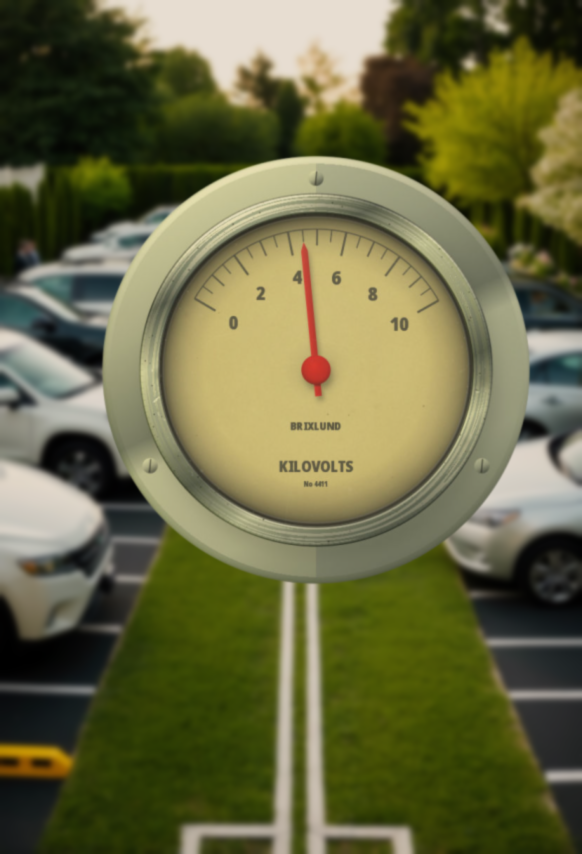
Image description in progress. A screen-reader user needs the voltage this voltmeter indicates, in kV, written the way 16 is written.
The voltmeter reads 4.5
